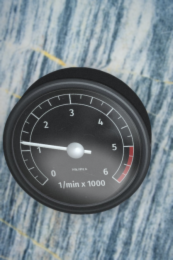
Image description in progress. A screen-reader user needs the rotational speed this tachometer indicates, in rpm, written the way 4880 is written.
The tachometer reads 1250
